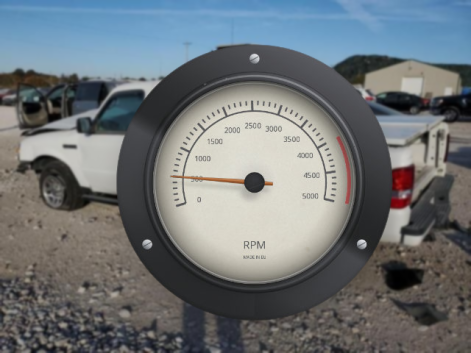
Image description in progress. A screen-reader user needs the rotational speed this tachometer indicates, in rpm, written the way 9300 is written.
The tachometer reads 500
